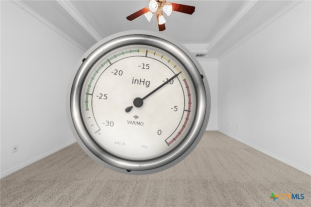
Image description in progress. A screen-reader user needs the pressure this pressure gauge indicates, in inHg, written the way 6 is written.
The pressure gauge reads -10
